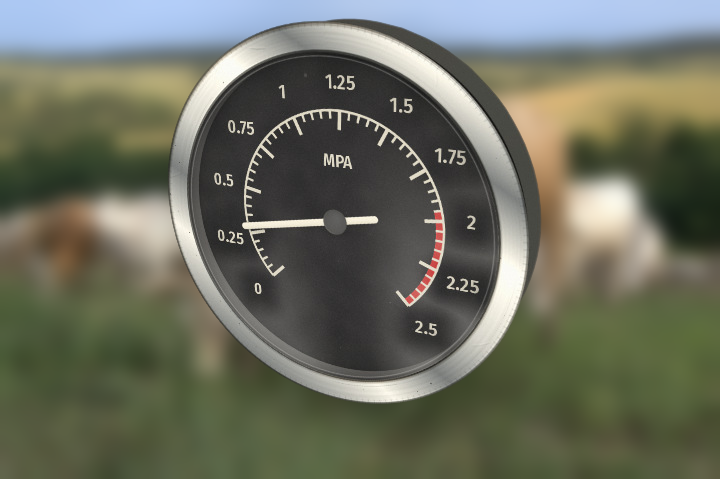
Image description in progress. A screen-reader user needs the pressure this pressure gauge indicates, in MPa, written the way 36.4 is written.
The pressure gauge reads 0.3
